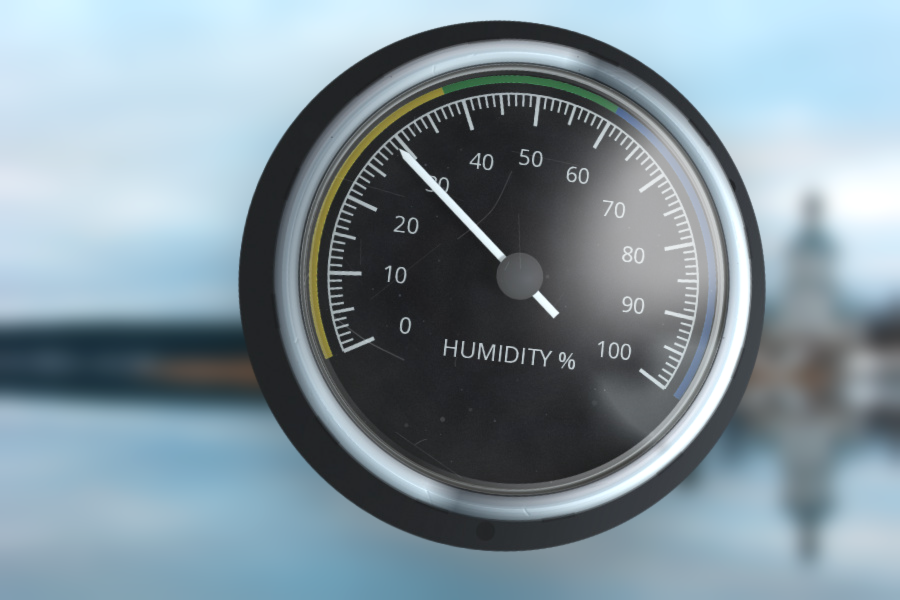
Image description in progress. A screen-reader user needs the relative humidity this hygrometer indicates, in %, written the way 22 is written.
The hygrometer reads 29
